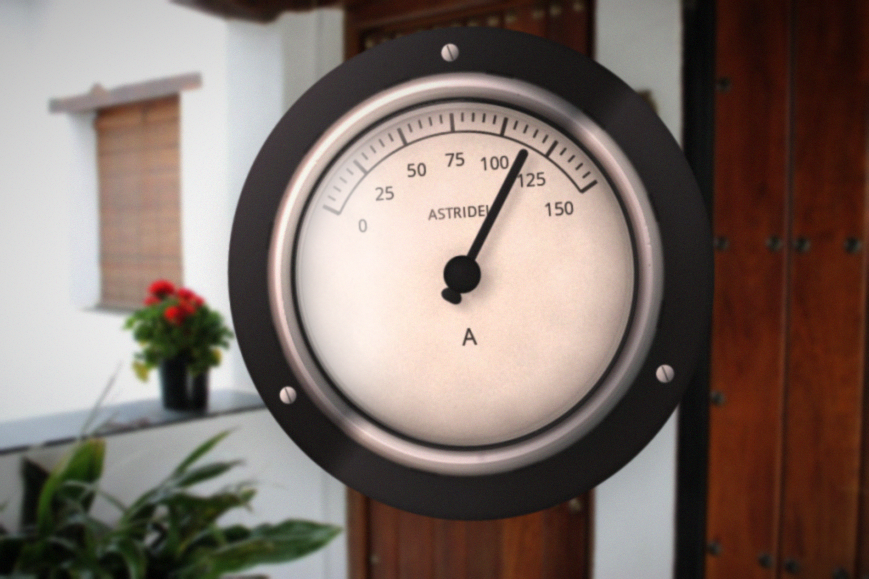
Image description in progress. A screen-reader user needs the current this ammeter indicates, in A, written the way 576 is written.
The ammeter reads 115
